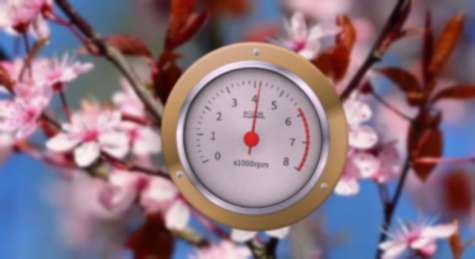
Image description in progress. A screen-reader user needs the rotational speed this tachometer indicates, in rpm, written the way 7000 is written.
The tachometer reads 4200
